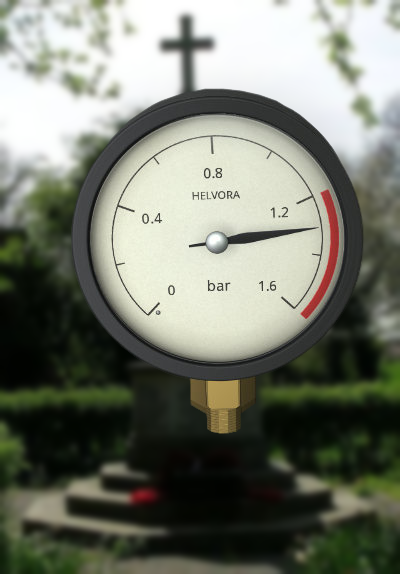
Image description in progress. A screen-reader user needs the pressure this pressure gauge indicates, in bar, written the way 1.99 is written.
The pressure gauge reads 1.3
